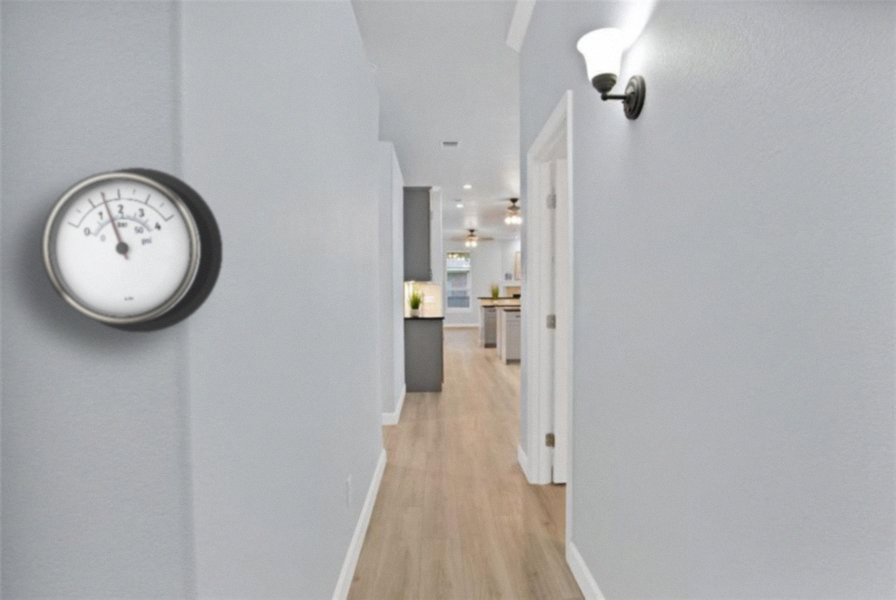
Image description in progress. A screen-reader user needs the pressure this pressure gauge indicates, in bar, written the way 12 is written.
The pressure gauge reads 1.5
